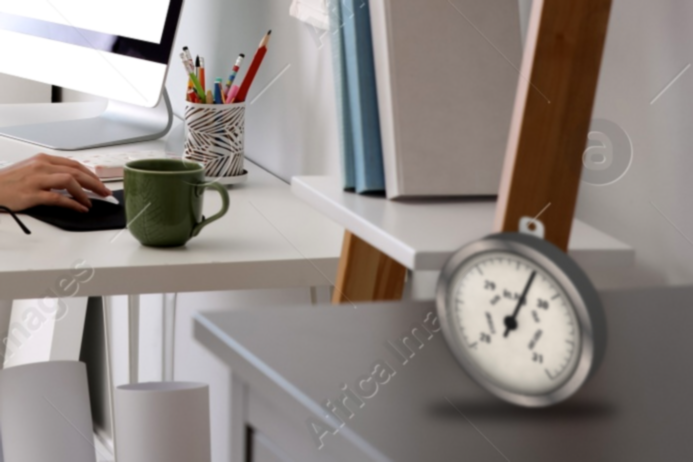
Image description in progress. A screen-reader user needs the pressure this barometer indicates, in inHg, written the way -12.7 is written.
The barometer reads 29.7
